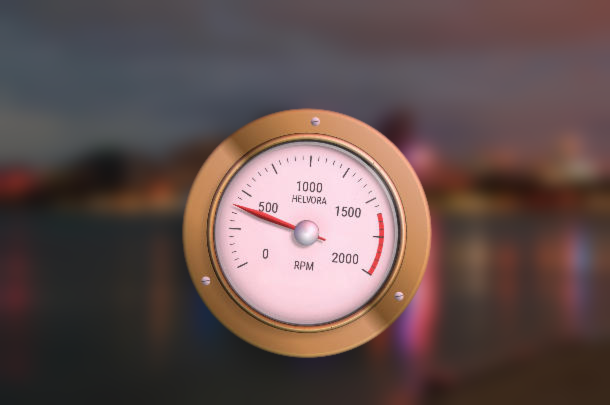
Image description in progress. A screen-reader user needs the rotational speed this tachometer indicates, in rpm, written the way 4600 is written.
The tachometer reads 400
